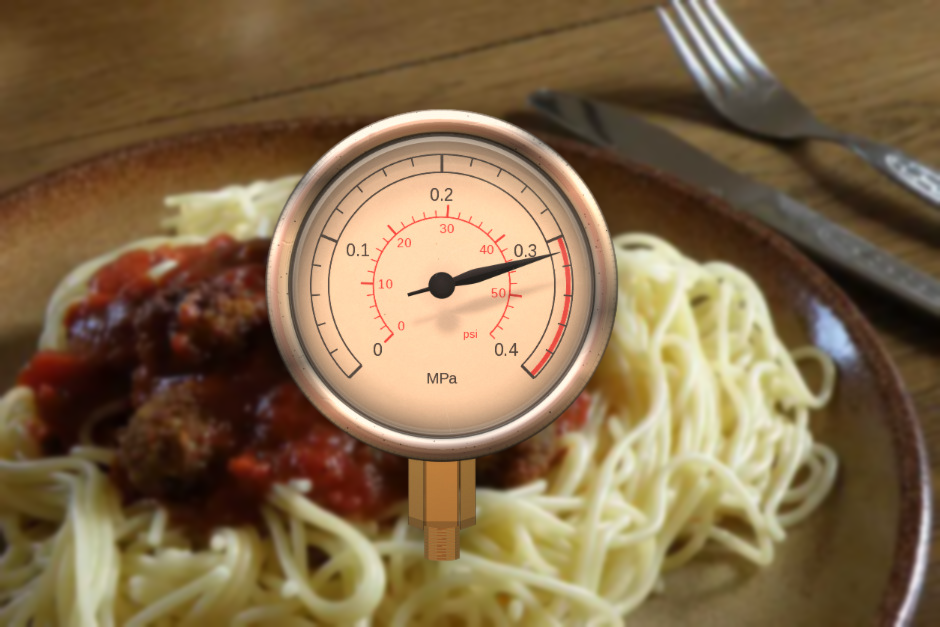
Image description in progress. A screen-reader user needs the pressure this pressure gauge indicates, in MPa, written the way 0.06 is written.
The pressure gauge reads 0.31
